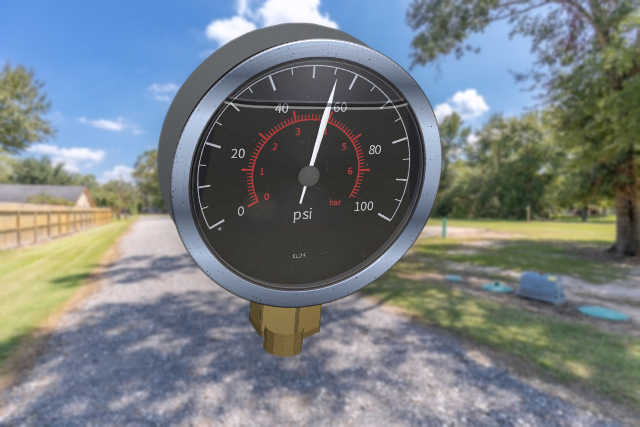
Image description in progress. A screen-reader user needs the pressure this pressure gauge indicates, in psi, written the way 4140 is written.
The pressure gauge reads 55
